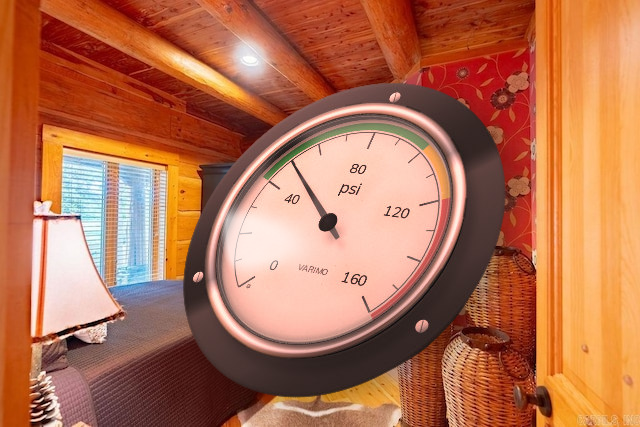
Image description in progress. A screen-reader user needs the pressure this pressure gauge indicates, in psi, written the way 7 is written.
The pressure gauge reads 50
